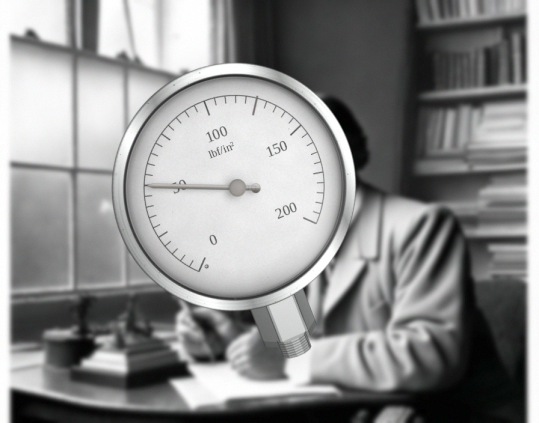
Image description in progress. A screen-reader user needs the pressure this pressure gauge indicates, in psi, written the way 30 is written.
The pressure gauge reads 50
